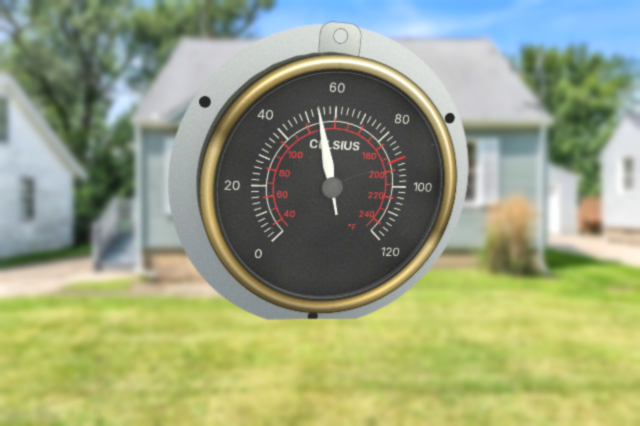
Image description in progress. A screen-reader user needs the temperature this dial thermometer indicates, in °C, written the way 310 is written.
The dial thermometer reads 54
